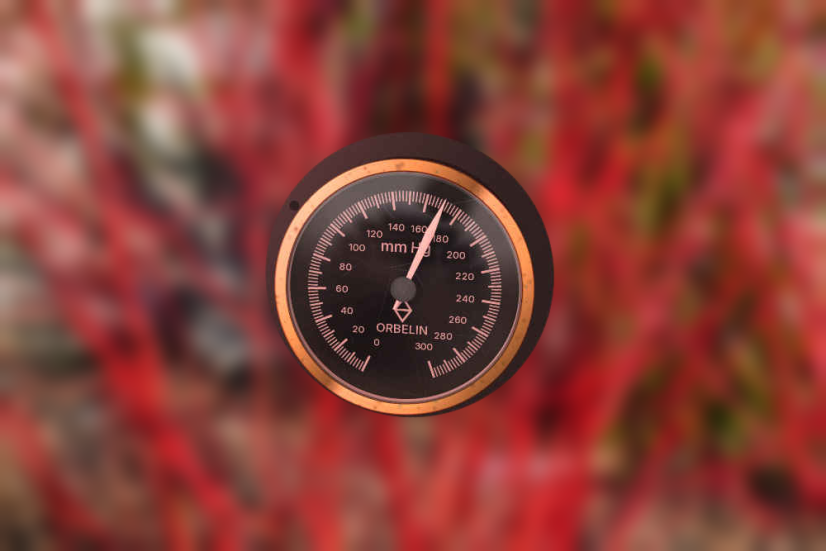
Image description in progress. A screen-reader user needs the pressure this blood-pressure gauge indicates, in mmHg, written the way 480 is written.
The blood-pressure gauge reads 170
